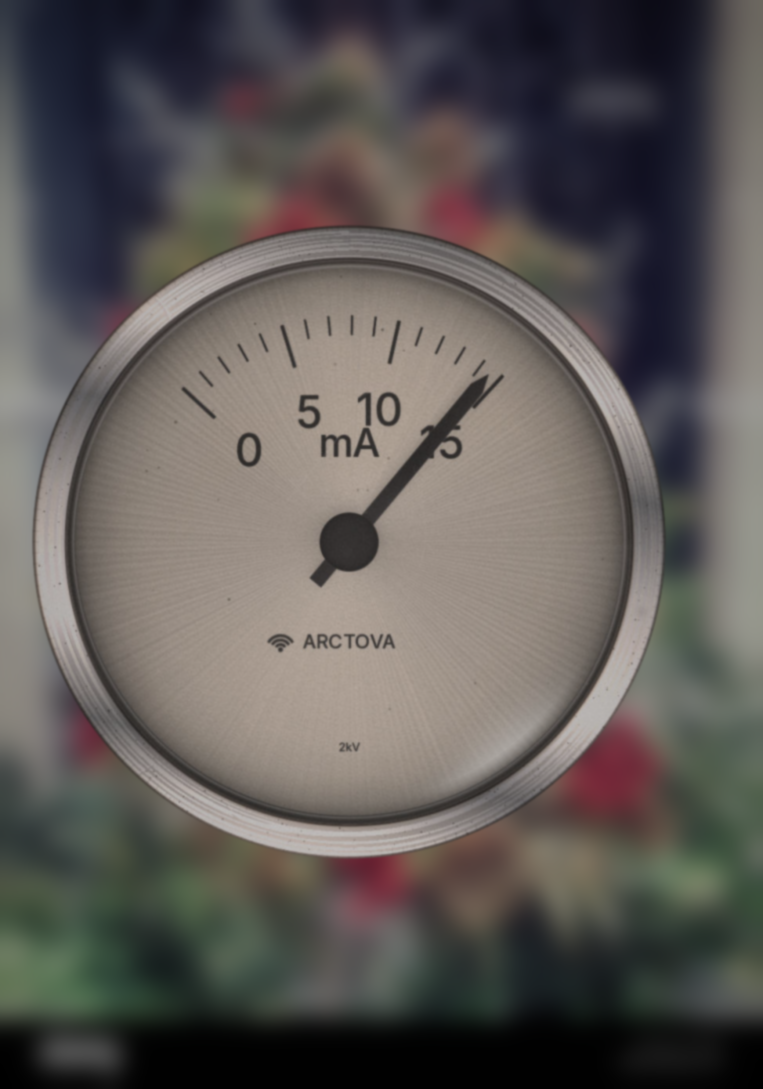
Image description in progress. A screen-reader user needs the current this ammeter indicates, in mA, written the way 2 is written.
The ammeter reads 14.5
